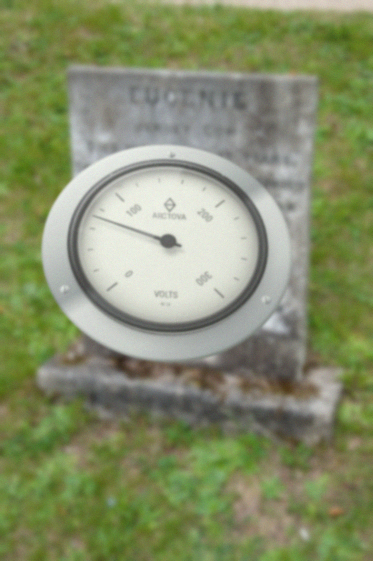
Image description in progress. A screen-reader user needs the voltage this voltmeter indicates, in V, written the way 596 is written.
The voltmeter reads 70
